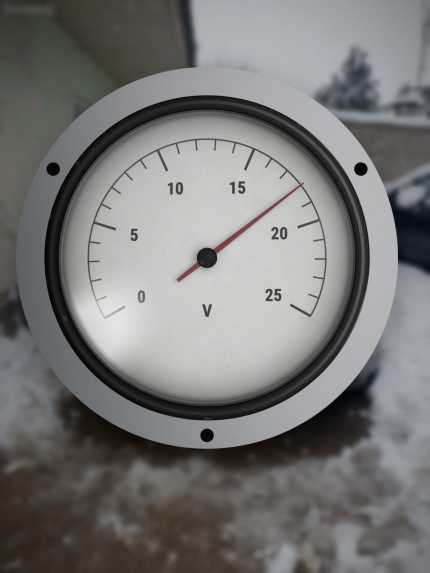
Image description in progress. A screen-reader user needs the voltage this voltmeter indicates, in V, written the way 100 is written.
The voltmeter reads 18
